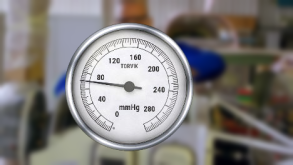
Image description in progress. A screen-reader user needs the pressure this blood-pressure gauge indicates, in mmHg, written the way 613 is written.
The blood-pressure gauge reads 70
